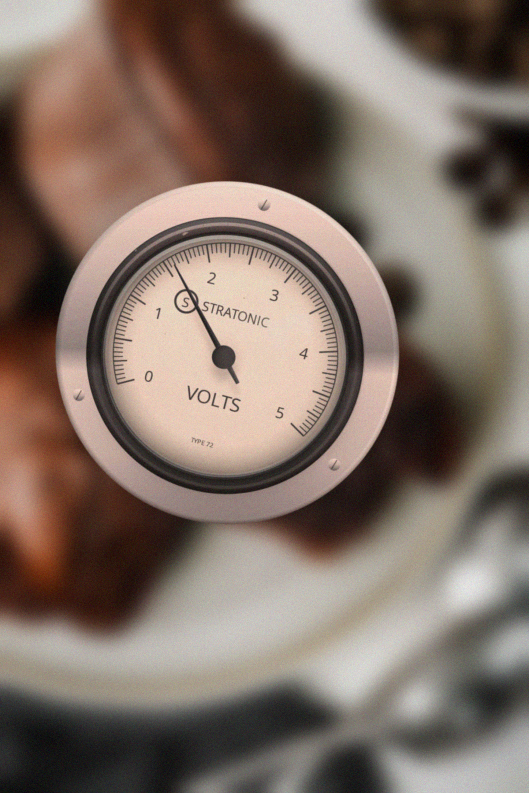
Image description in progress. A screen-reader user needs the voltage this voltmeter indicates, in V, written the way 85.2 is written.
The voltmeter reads 1.6
